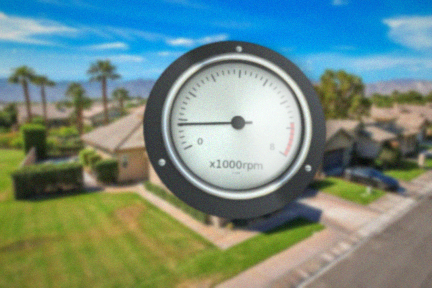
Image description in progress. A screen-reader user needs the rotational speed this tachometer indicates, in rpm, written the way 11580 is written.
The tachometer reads 800
